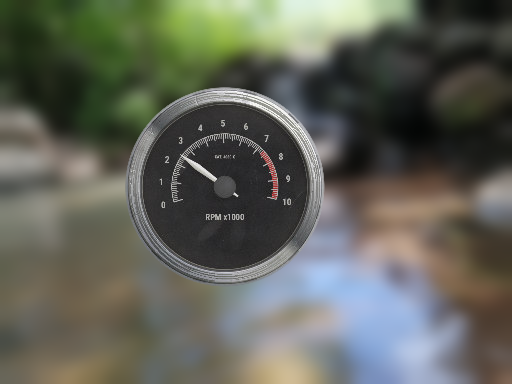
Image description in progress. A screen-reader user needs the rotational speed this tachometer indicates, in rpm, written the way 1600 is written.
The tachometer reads 2500
